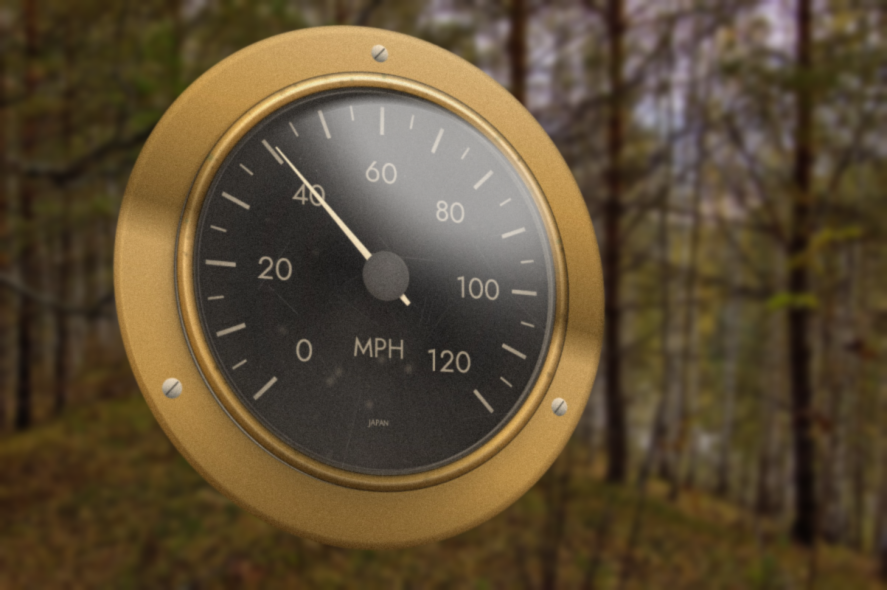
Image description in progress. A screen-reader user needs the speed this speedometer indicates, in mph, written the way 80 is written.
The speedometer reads 40
